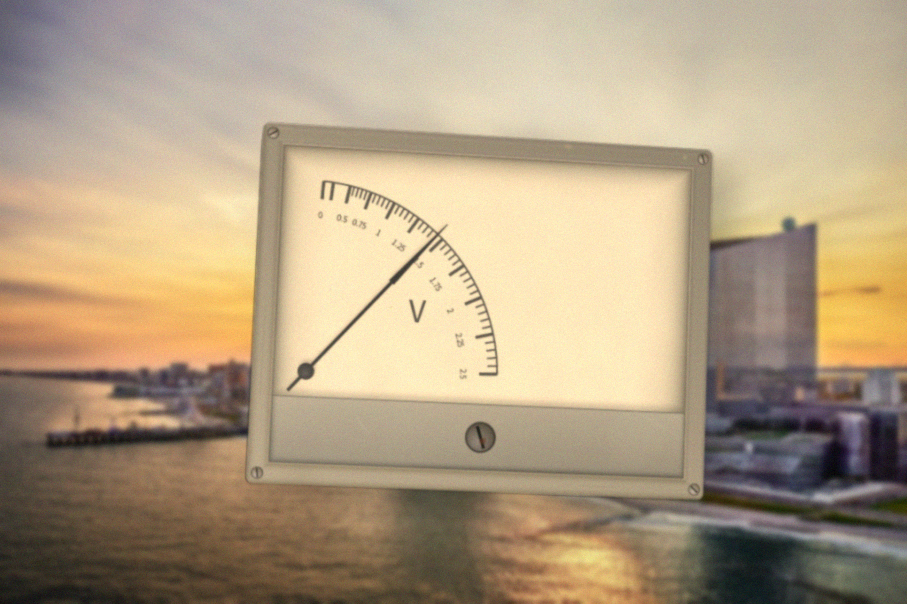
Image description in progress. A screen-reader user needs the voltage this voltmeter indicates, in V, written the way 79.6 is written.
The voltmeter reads 1.45
